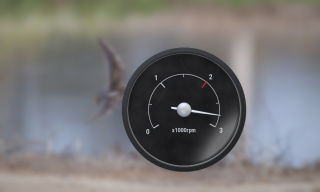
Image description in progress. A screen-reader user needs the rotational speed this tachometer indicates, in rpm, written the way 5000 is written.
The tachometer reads 2750
